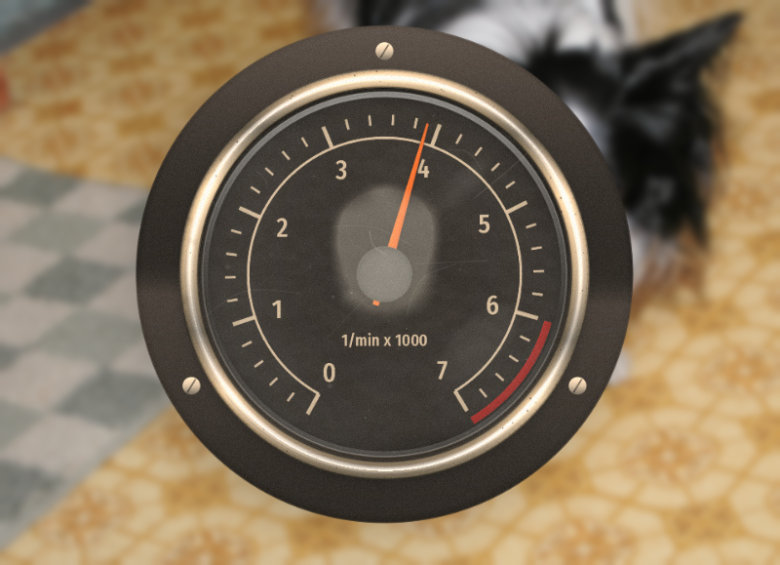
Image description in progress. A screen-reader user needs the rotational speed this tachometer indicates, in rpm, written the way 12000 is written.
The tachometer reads 3900
